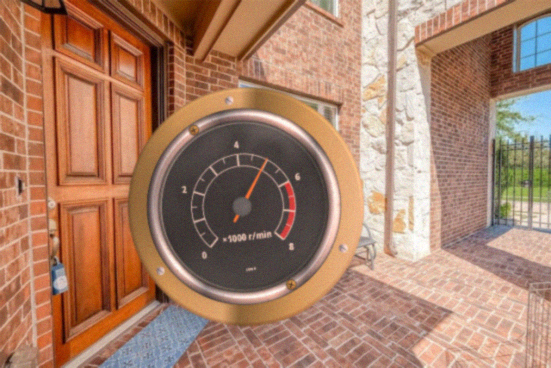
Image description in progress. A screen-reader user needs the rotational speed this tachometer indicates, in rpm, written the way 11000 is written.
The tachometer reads 5000
